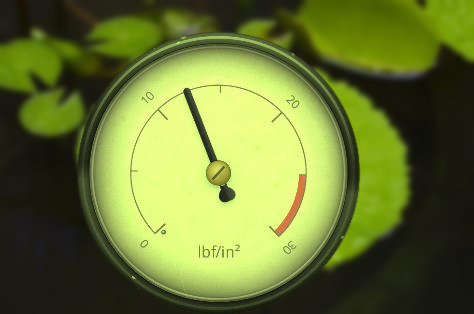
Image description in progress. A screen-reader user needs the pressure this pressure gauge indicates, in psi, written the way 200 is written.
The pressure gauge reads 12.5
